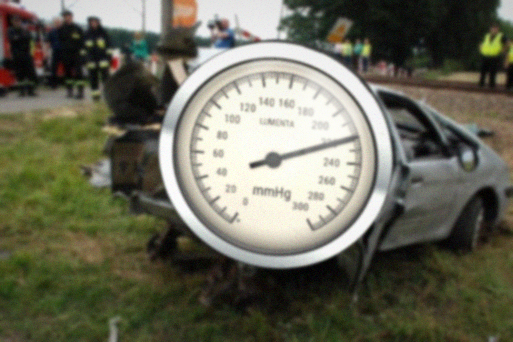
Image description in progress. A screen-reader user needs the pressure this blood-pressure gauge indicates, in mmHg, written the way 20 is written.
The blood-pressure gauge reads 220
